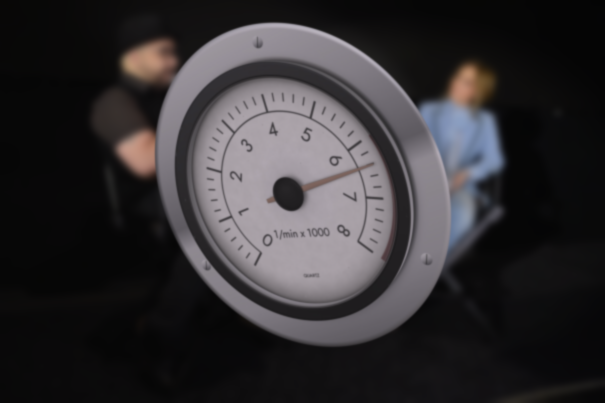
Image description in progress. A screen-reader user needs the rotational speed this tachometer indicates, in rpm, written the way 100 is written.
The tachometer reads 6400
